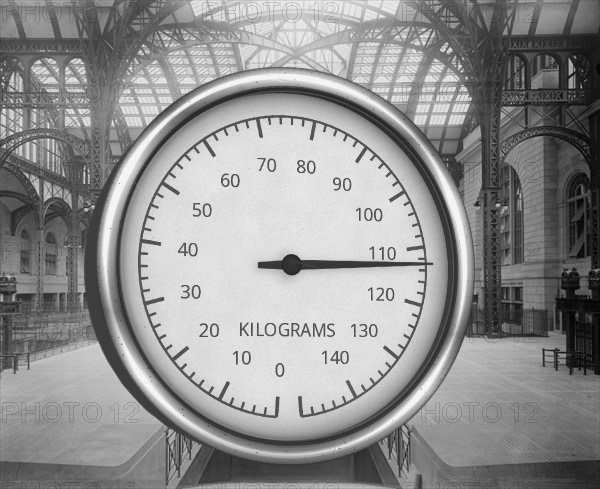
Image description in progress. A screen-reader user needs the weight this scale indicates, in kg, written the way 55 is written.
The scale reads 113
